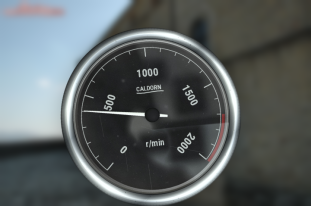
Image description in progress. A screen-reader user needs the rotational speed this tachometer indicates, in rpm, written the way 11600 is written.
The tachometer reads 400
